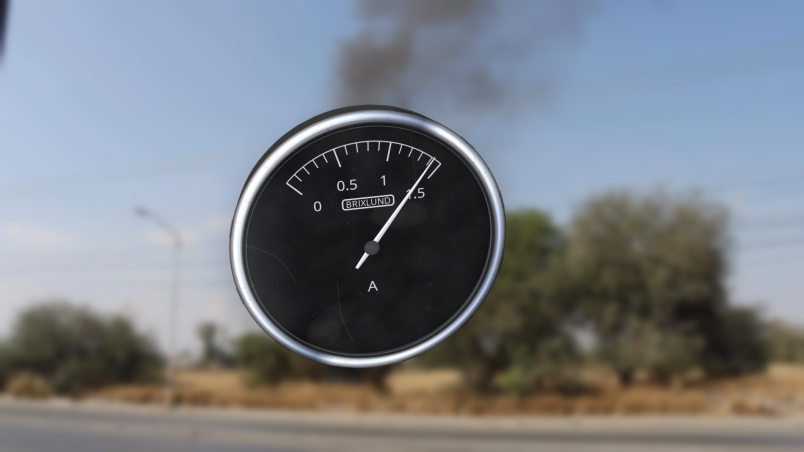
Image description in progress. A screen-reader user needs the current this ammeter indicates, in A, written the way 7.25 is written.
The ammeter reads 1.4
